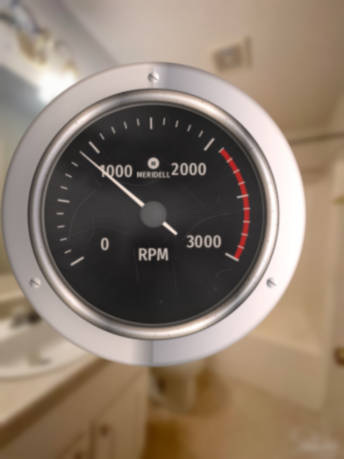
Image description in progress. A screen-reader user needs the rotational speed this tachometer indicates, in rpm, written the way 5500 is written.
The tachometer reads 900
